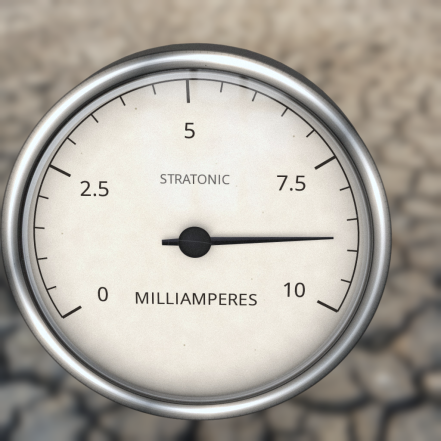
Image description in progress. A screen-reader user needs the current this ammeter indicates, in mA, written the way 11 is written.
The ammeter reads 8.75
